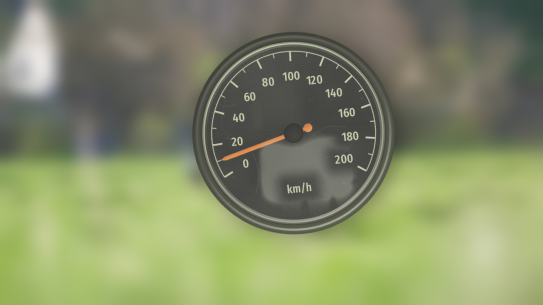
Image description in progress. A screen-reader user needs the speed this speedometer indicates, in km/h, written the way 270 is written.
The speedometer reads 10
